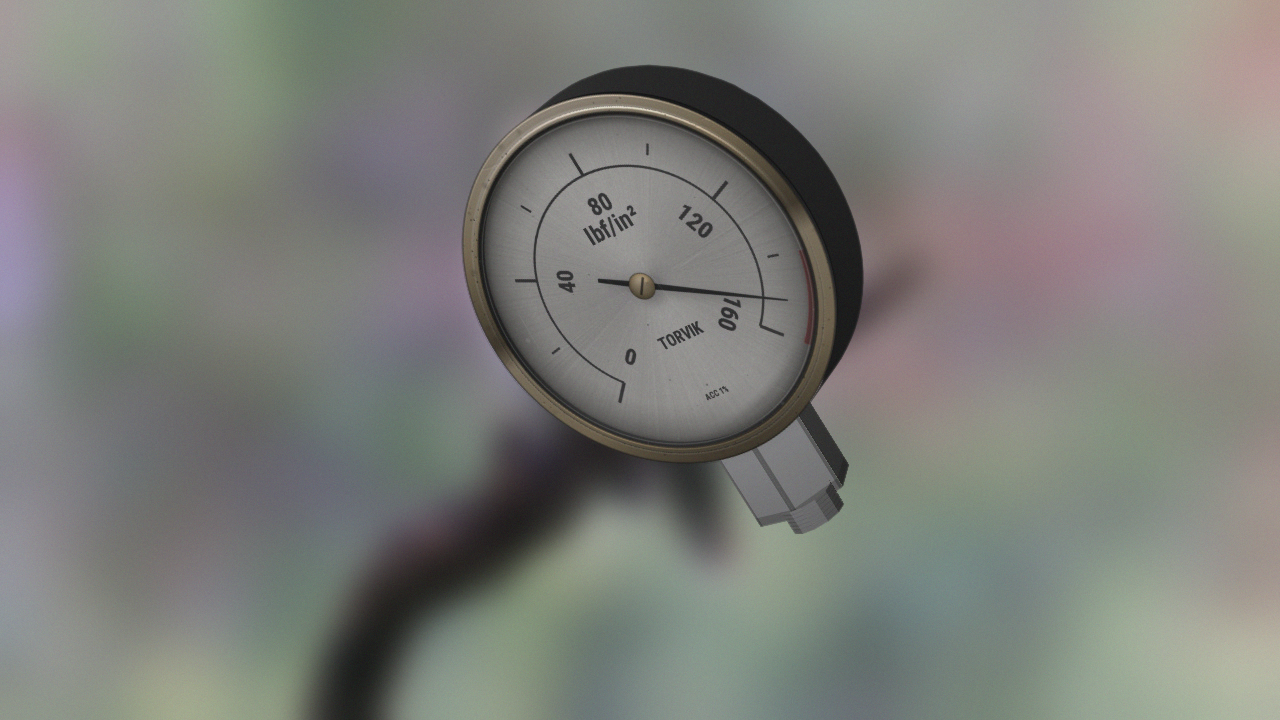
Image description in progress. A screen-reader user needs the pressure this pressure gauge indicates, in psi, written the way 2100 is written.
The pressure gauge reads 150
